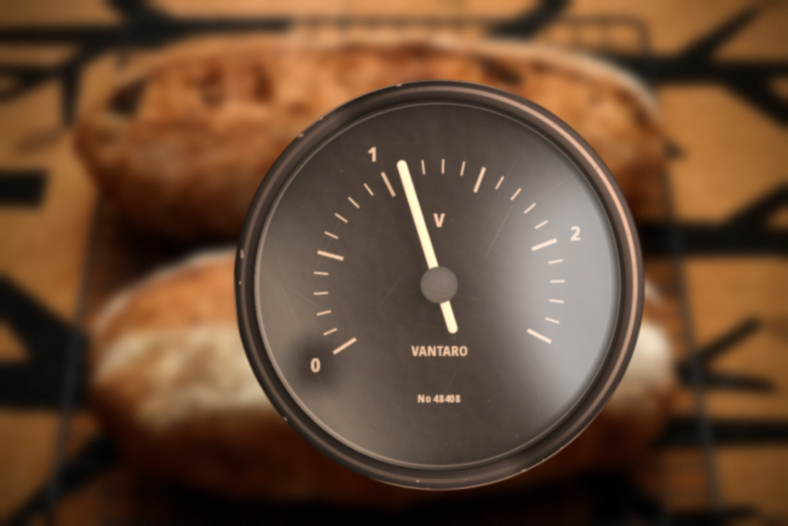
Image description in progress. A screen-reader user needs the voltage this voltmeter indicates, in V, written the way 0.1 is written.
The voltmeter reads 1.1
